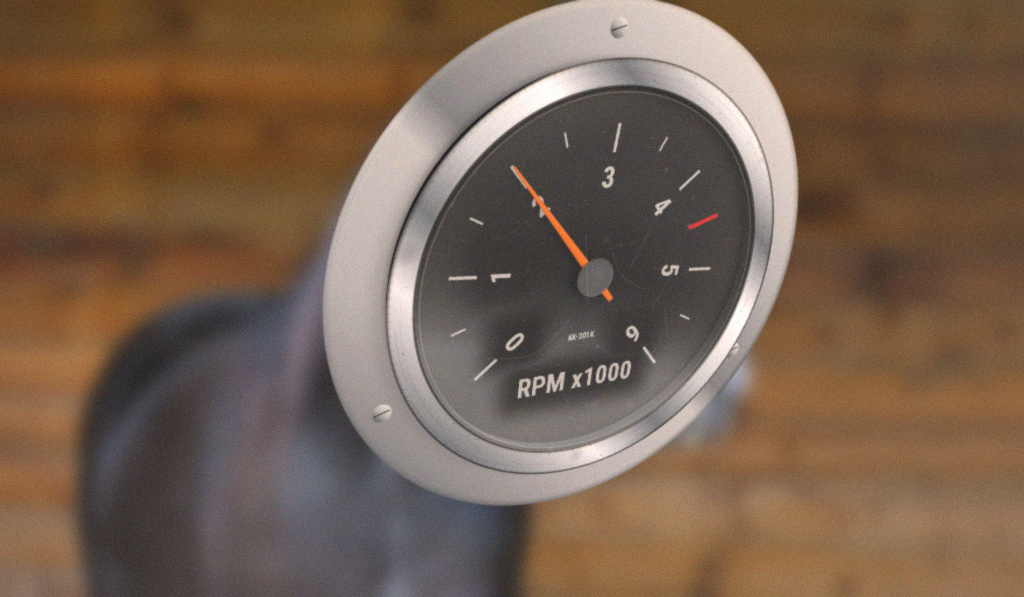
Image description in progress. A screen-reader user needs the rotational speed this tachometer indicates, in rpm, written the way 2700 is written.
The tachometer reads 2000
